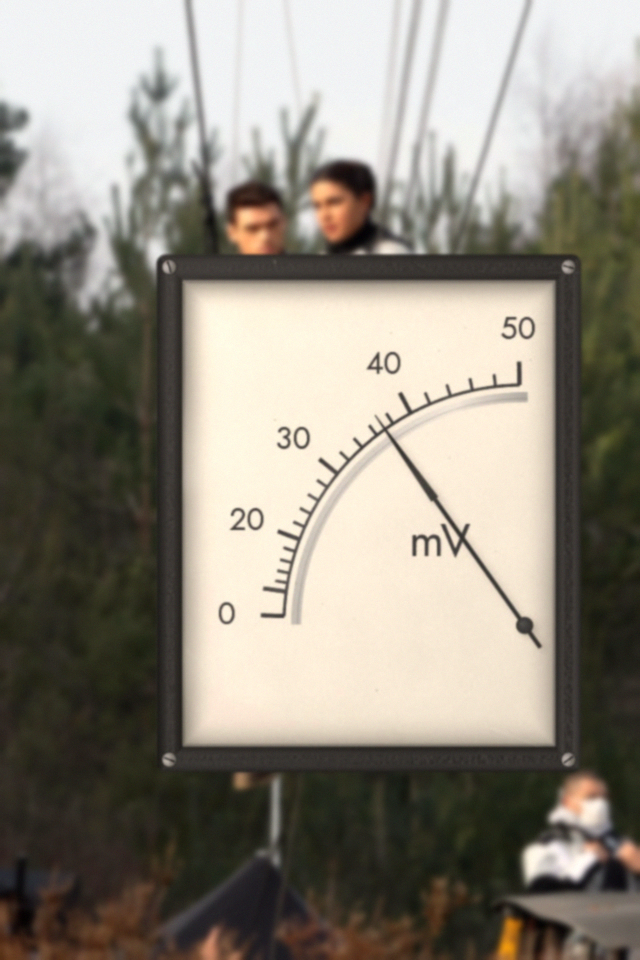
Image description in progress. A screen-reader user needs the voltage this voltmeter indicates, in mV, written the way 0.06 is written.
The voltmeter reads 37
